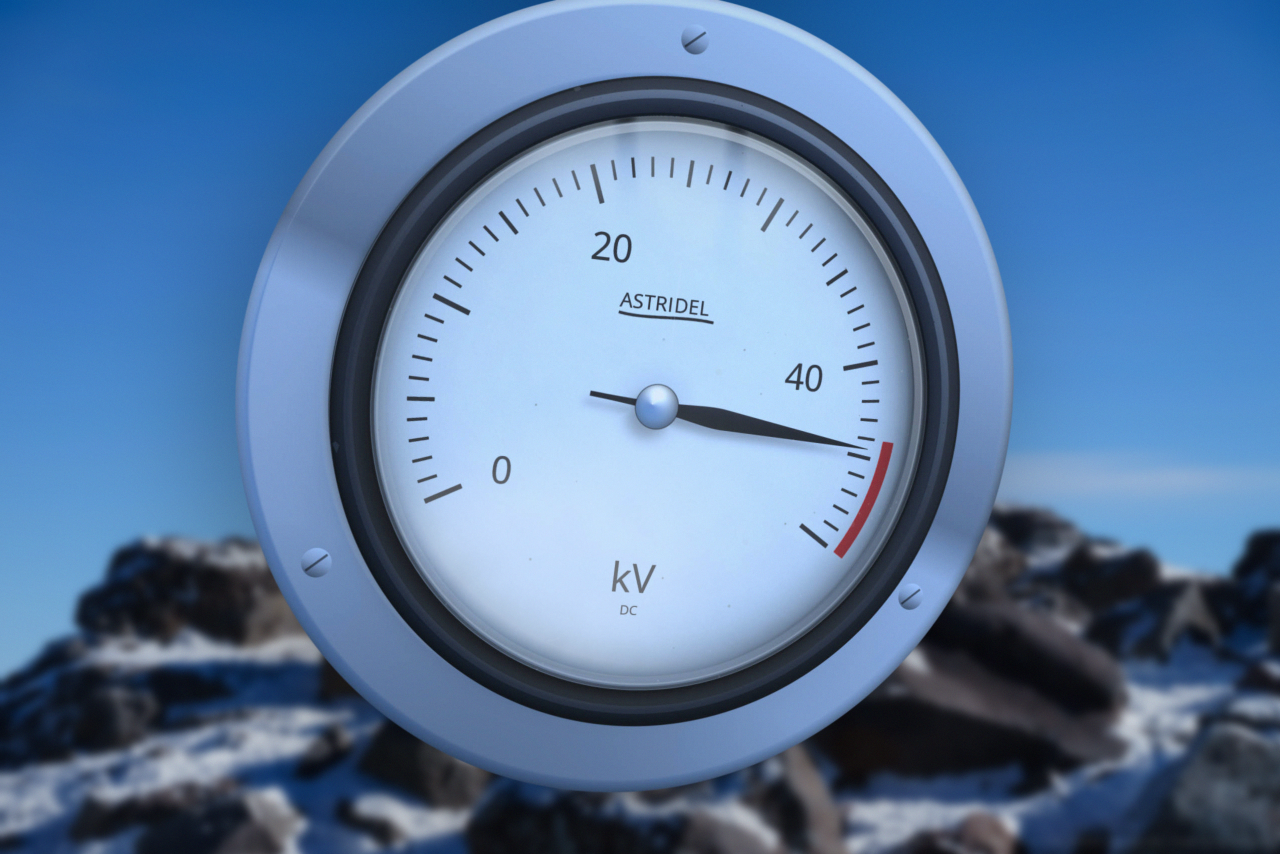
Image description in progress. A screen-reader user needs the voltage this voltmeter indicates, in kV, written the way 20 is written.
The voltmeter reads 44.5
